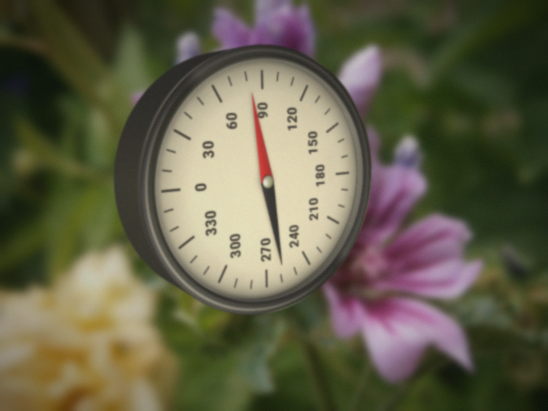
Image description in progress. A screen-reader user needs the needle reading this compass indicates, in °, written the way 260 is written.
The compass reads 80
